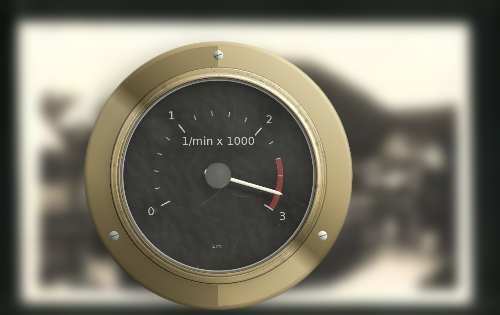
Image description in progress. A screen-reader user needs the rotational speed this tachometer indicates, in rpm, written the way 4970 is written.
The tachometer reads 2800
